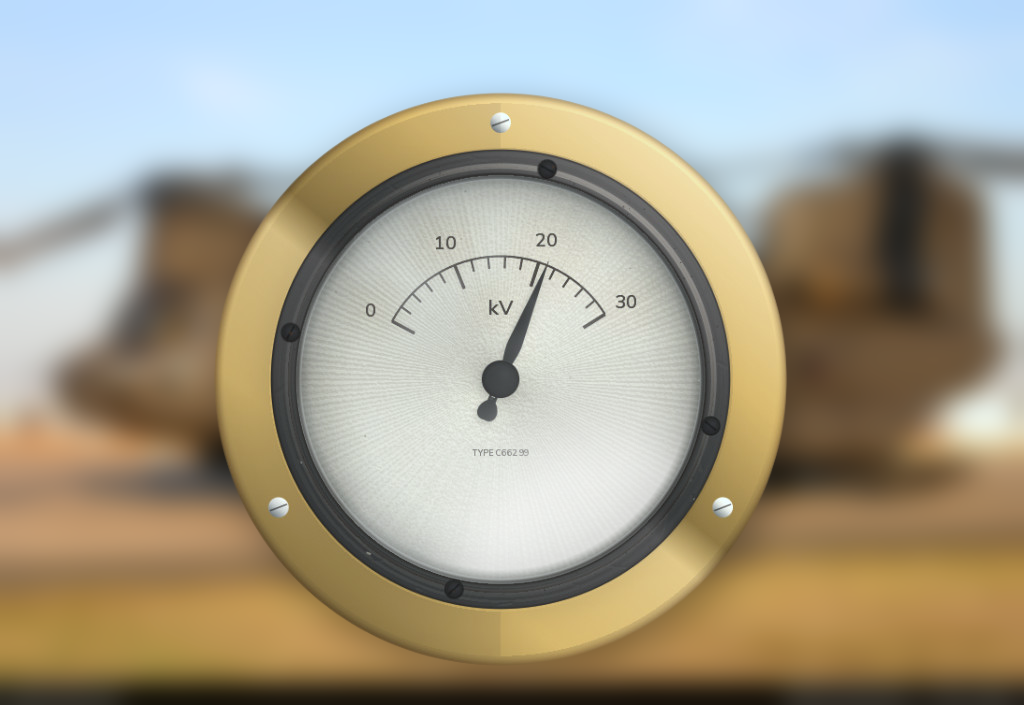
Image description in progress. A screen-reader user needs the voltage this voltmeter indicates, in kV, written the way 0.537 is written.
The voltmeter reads 21
